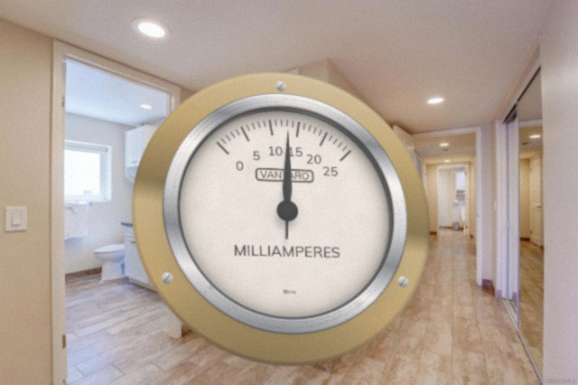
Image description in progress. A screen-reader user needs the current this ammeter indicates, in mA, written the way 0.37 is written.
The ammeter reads 13
